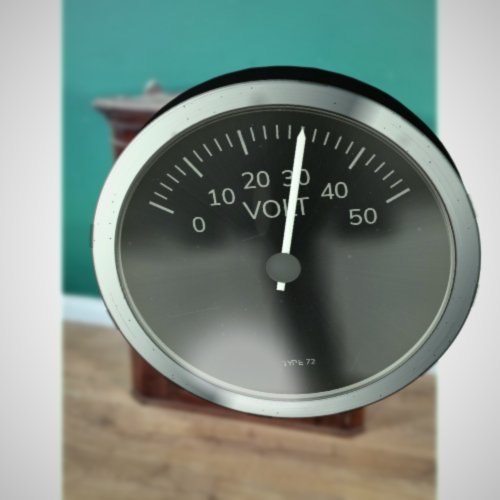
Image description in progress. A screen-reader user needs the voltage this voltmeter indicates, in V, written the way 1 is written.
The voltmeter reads 30
